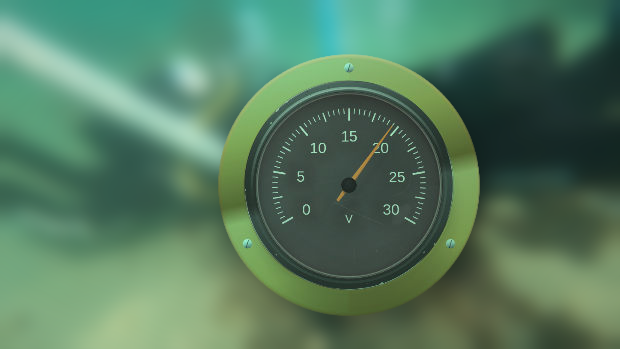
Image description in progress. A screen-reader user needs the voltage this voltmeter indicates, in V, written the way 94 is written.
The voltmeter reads 19.5
